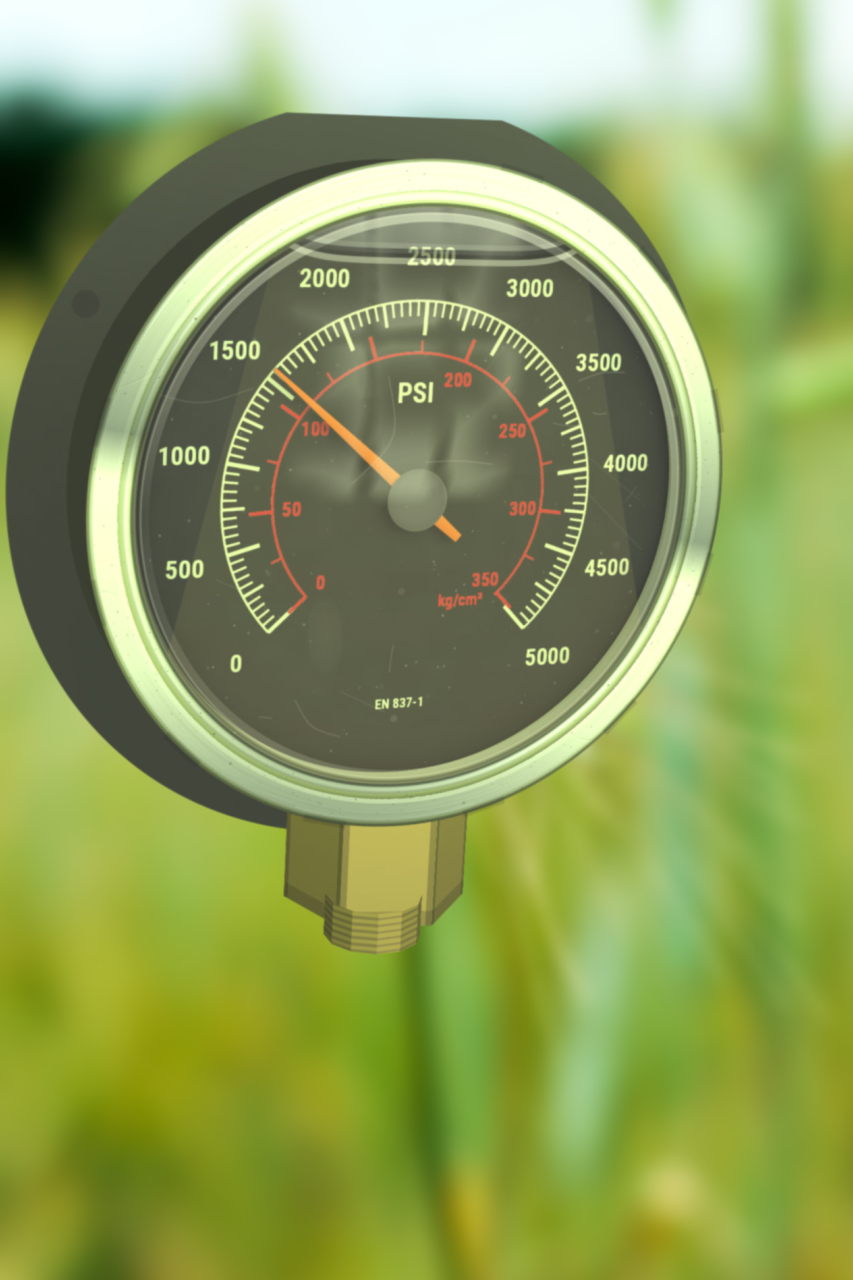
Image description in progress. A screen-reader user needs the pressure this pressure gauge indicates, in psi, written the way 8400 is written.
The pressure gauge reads 1550
